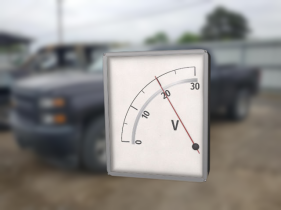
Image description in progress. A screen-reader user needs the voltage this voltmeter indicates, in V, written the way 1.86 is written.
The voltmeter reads 20
